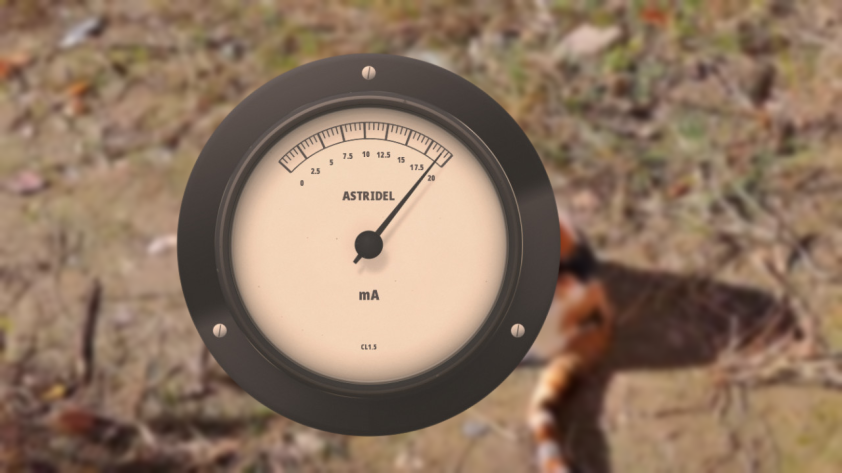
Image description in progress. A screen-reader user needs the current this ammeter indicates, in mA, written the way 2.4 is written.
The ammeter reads 19
